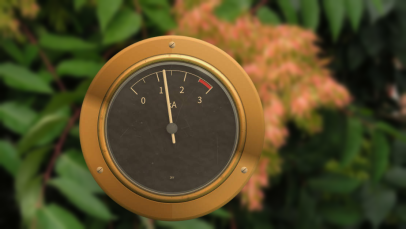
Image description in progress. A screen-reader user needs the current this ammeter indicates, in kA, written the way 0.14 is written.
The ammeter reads 1.25
